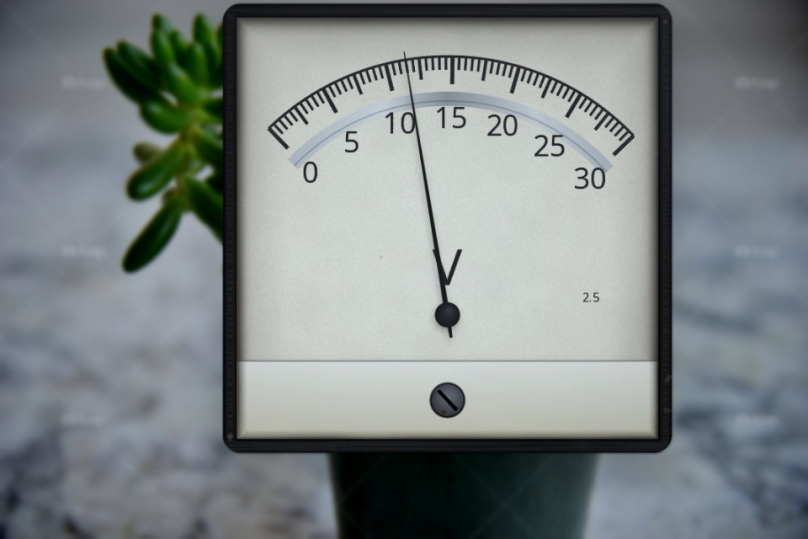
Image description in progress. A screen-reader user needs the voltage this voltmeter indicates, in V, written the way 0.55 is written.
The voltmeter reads 11.5
